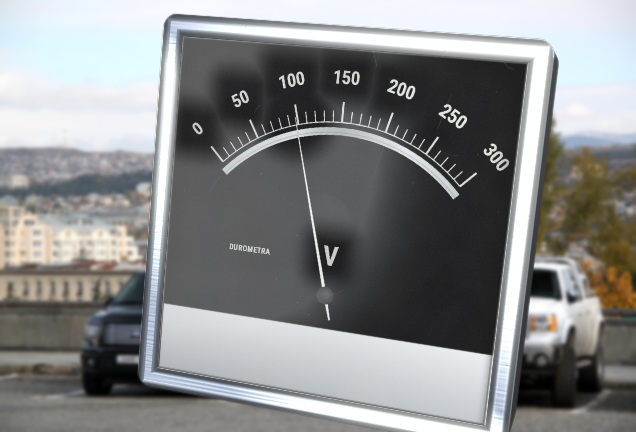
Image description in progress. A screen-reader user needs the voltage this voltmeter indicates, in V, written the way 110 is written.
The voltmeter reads 100
